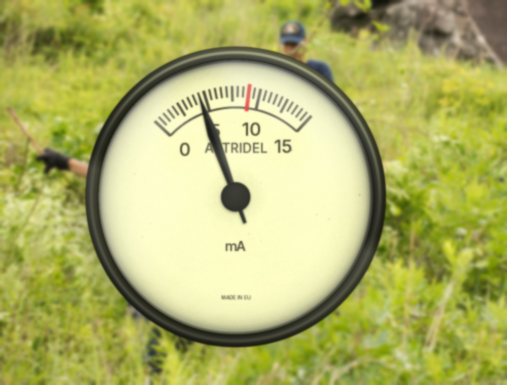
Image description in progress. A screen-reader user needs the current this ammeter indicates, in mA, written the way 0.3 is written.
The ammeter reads 4.5
